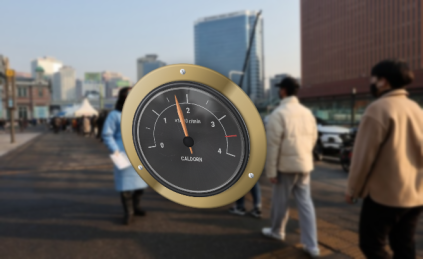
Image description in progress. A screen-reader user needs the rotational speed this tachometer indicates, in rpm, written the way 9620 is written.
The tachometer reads 1750
